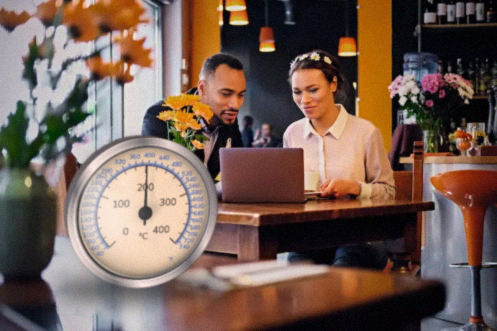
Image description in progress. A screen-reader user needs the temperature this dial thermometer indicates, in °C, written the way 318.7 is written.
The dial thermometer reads 200
